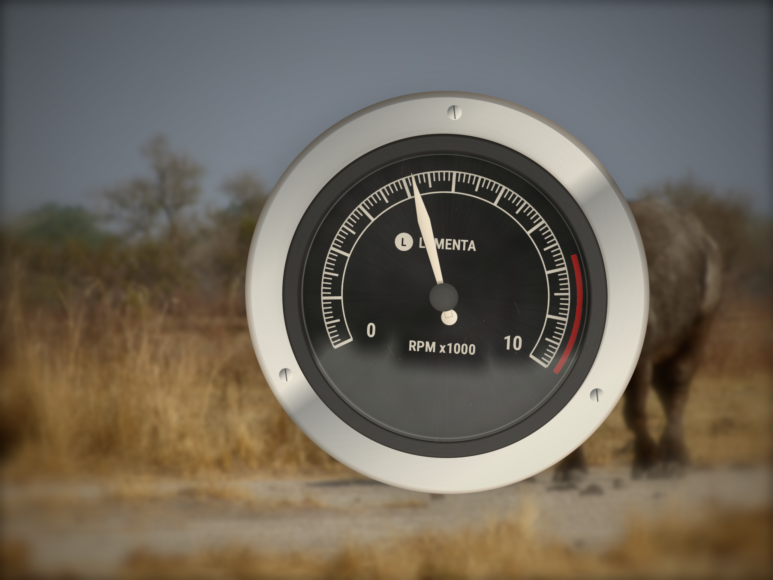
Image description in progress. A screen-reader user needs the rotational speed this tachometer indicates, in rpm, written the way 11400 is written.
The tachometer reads 4200
